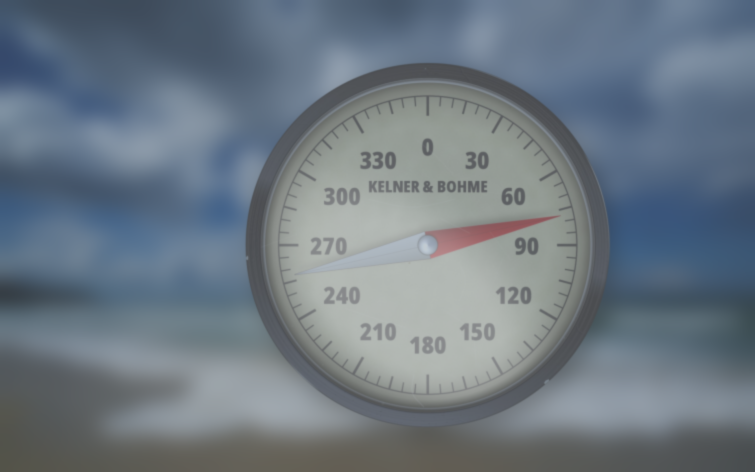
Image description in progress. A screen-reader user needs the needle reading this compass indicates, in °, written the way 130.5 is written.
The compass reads 77.5
